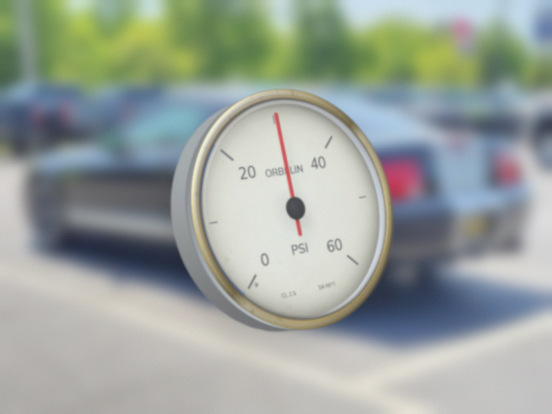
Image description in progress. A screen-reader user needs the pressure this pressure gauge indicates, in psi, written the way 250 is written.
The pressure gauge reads 30
